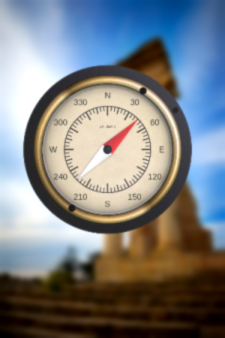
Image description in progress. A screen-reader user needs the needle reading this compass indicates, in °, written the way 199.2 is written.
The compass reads 45
